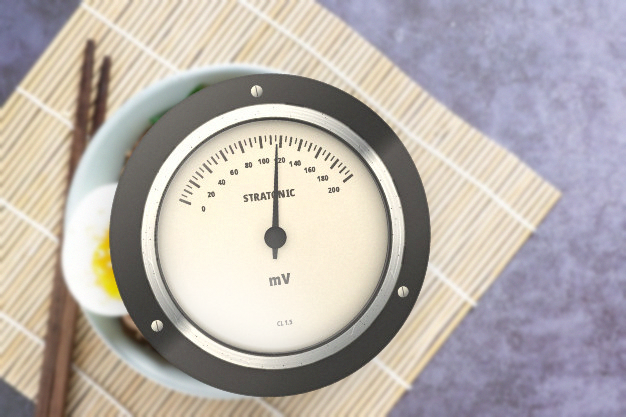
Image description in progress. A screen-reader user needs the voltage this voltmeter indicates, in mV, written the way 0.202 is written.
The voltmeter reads 115
